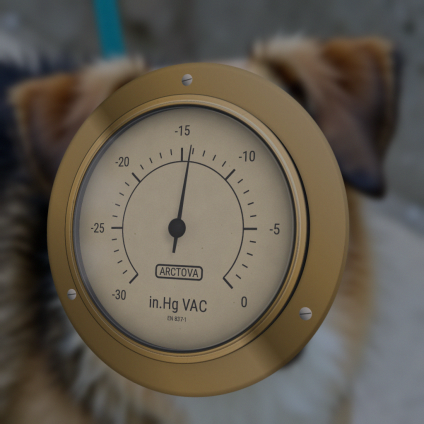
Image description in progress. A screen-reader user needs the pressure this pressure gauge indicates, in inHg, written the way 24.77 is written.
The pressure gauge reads -14
